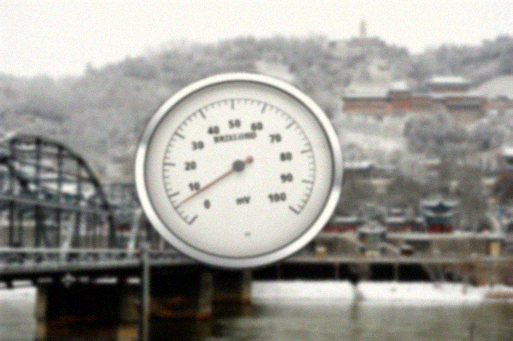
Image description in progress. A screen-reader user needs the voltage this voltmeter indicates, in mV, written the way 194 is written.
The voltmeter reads 6
